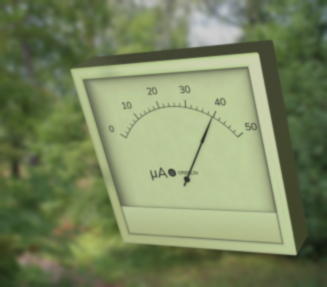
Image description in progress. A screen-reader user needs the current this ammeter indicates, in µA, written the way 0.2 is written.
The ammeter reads 40
